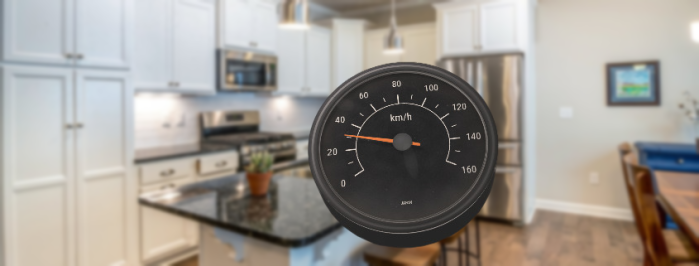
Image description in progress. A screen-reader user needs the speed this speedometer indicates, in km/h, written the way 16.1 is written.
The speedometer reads 30
